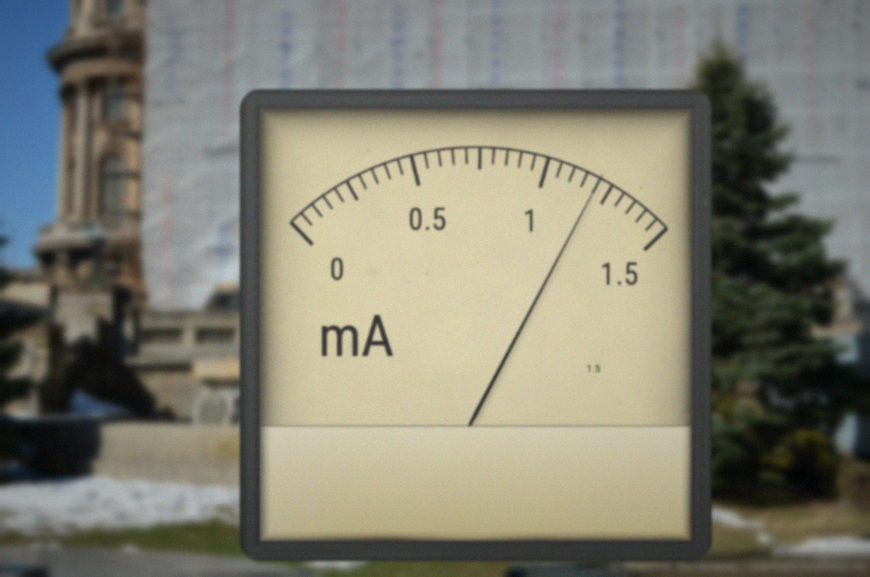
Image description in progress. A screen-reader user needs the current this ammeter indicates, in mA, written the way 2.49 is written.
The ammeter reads 1.2
